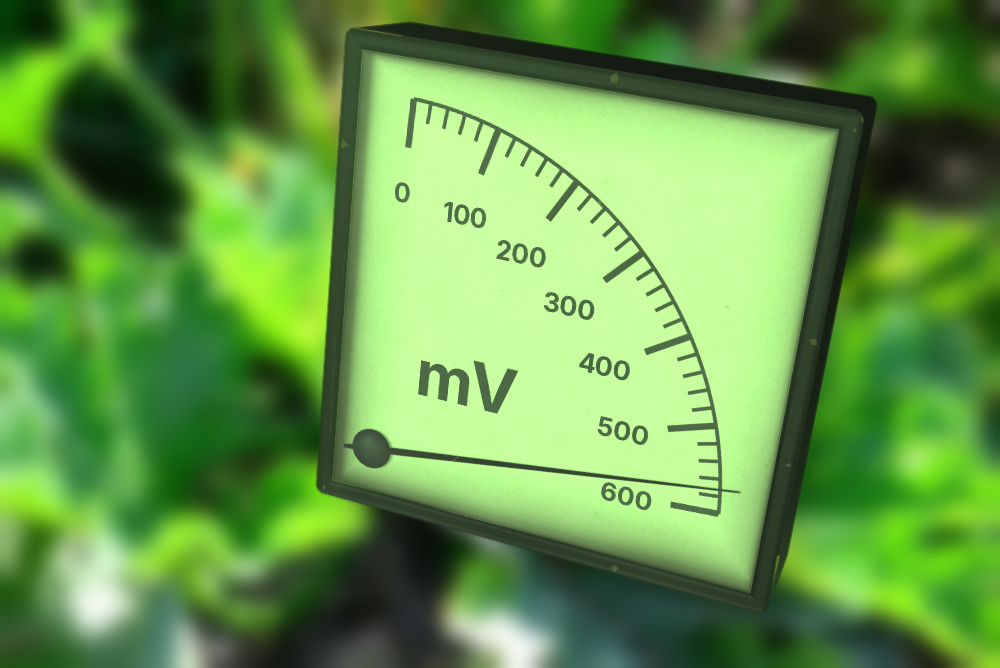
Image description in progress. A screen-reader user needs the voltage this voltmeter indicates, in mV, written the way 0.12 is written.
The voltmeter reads 570
